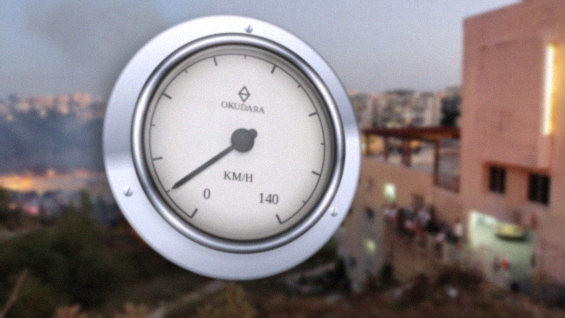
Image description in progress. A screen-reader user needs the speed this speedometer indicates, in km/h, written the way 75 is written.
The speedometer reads 10
